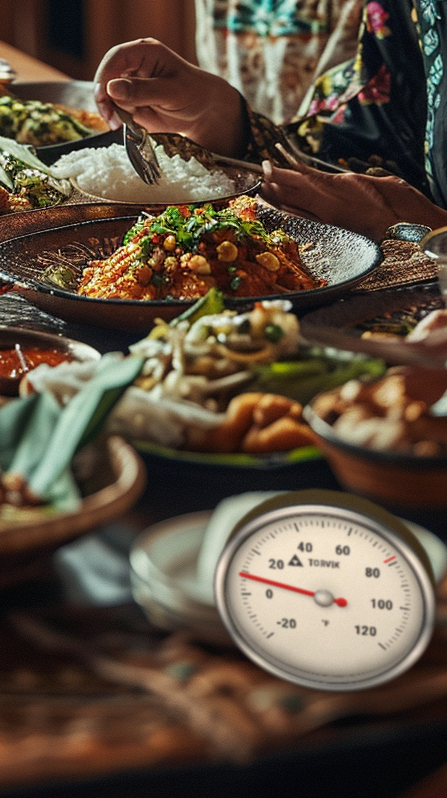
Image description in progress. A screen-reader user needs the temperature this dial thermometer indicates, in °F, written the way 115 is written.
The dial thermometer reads 10
